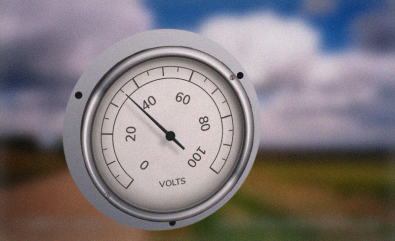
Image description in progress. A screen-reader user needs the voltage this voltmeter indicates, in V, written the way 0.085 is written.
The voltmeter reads 35
